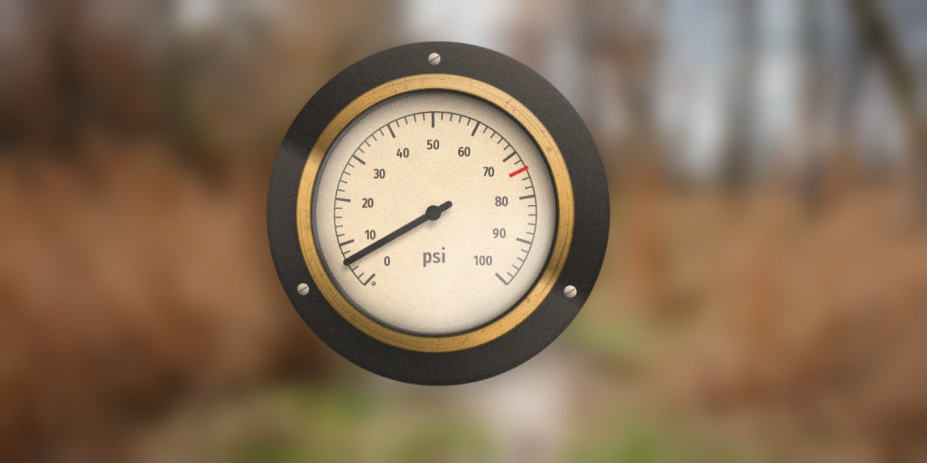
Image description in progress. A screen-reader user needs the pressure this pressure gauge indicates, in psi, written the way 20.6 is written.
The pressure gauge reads 6
